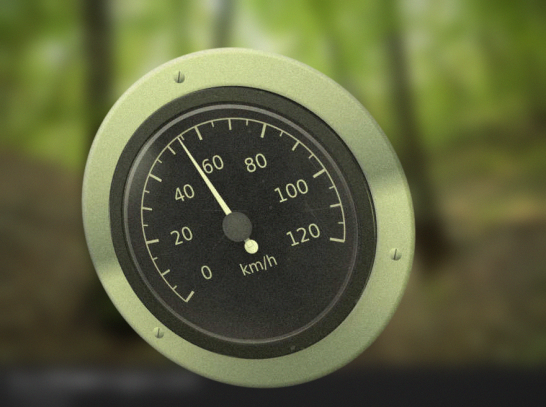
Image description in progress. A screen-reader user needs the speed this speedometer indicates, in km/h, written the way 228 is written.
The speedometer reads 55
